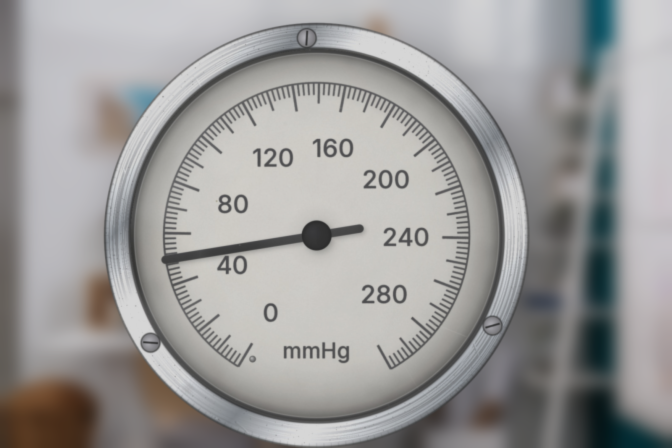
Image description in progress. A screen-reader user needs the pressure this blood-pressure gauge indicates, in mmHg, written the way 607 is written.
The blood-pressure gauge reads 50
